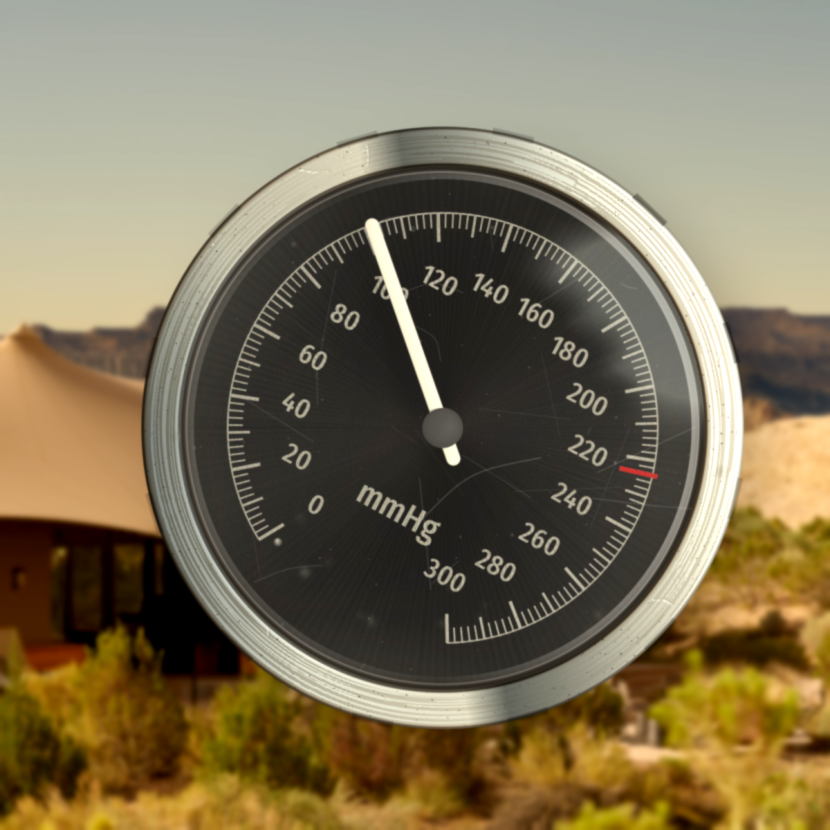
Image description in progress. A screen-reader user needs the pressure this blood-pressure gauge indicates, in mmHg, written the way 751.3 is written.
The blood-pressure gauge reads 102
